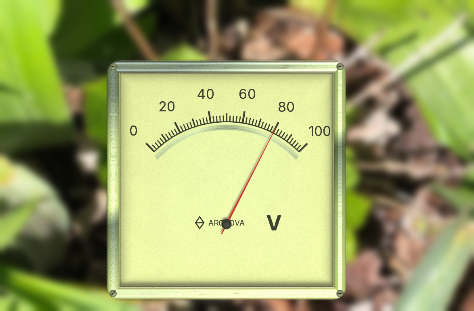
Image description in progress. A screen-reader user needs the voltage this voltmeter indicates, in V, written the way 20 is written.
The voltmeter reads 80
